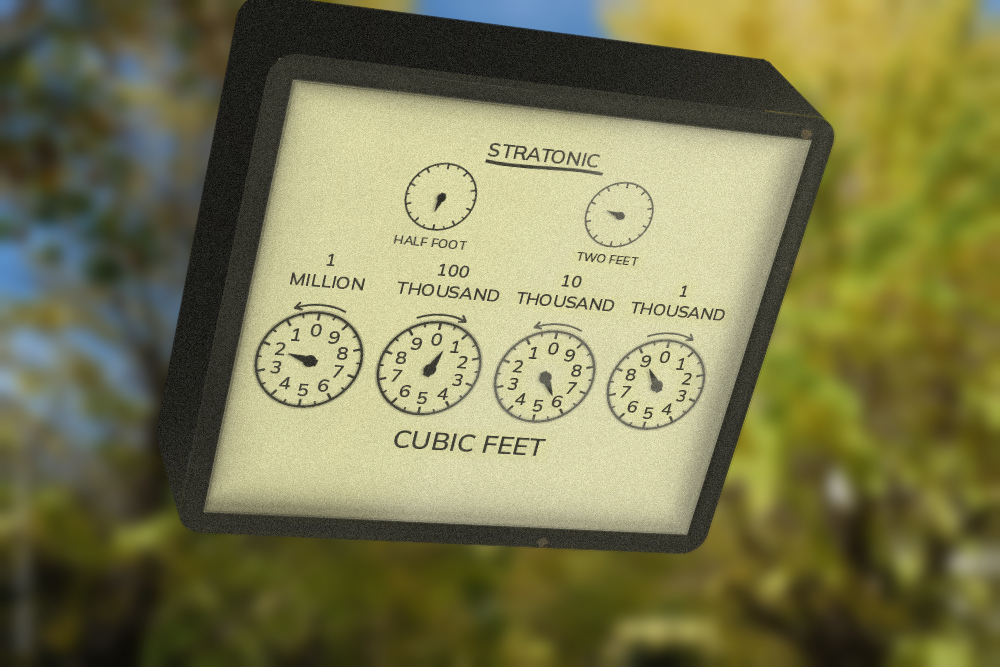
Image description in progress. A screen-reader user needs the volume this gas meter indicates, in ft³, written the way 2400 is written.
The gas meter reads 205900
